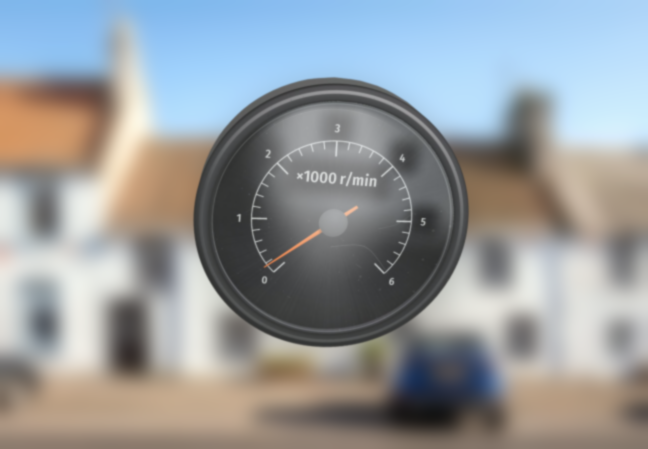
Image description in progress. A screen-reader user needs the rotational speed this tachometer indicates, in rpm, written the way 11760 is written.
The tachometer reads 200
